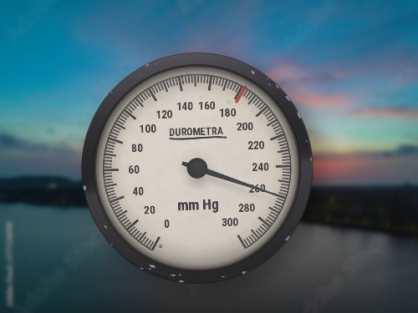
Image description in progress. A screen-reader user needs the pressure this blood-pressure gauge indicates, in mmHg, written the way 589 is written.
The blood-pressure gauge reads 260
